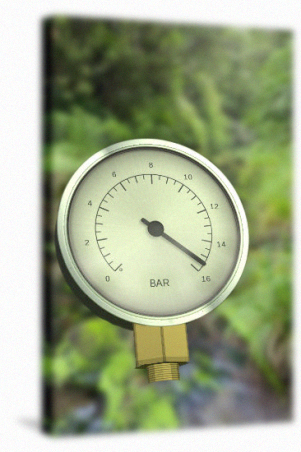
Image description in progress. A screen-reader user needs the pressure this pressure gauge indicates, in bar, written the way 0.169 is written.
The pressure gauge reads 15.5
